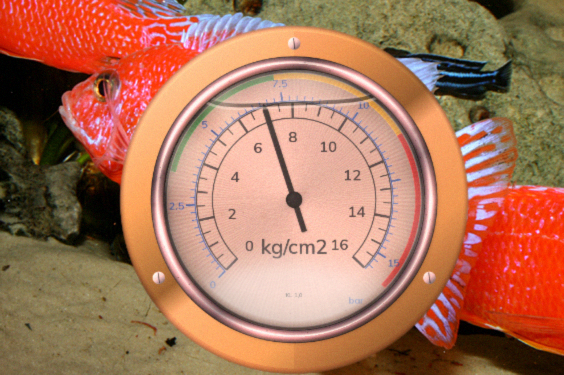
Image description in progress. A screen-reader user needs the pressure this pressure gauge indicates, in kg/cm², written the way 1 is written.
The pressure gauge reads 7
